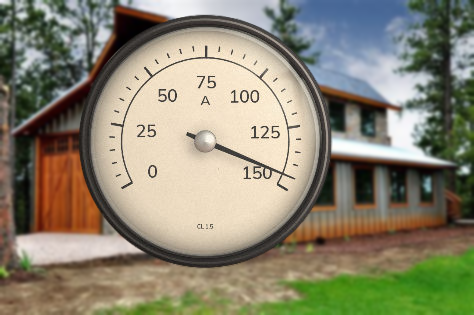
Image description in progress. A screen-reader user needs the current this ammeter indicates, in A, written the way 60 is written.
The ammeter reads 145
